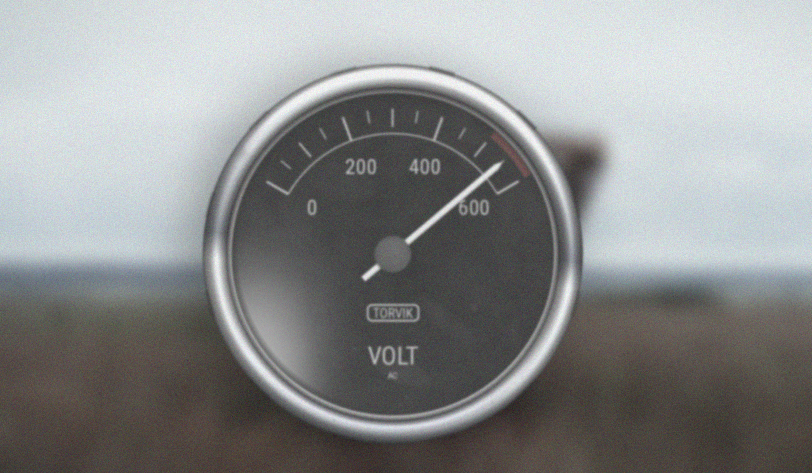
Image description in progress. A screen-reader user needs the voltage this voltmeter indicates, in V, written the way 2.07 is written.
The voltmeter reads 550
